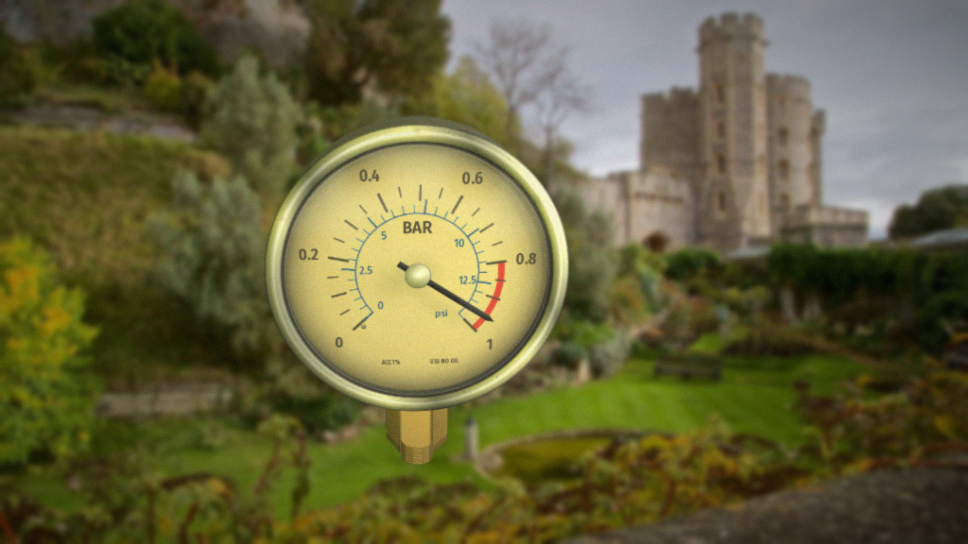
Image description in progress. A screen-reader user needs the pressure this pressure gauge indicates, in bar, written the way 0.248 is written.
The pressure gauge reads 0.95
